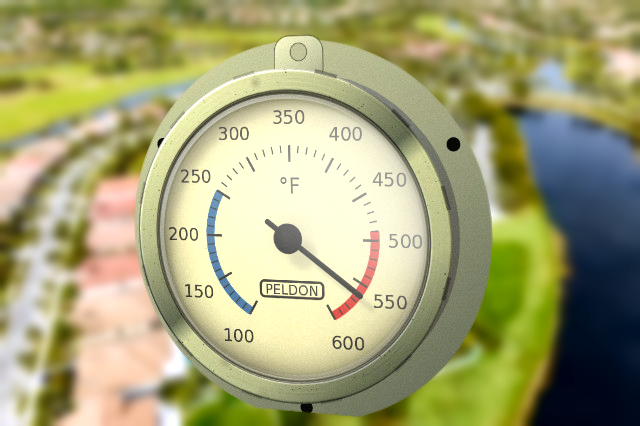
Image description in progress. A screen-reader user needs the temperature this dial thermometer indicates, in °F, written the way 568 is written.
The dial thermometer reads 560
